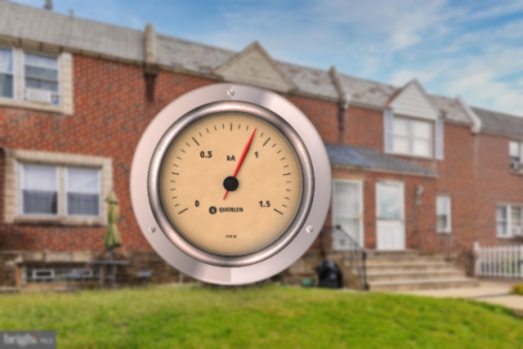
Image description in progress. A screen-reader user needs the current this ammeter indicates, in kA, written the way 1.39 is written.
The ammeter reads 0.9
